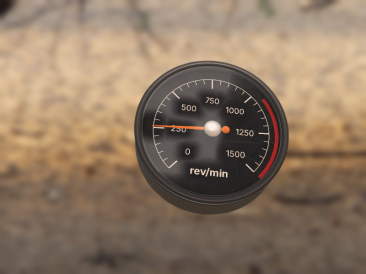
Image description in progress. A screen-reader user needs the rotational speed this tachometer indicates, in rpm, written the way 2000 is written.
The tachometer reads 250
